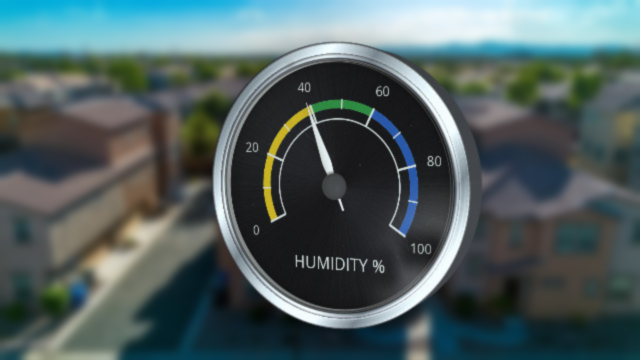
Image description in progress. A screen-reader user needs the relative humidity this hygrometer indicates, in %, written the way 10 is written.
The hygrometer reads 40
